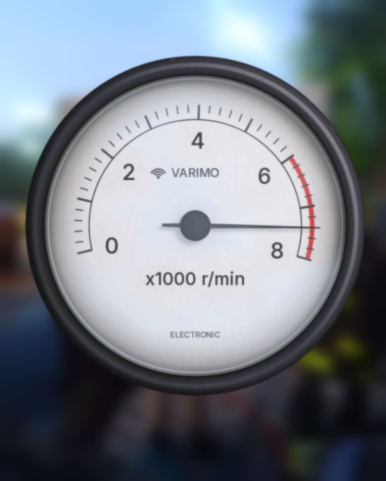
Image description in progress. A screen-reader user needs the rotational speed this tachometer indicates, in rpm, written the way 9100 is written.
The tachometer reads 7400
